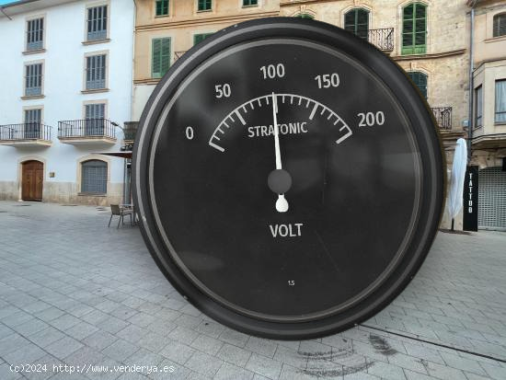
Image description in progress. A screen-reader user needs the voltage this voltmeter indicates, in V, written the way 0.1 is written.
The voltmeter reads 100
